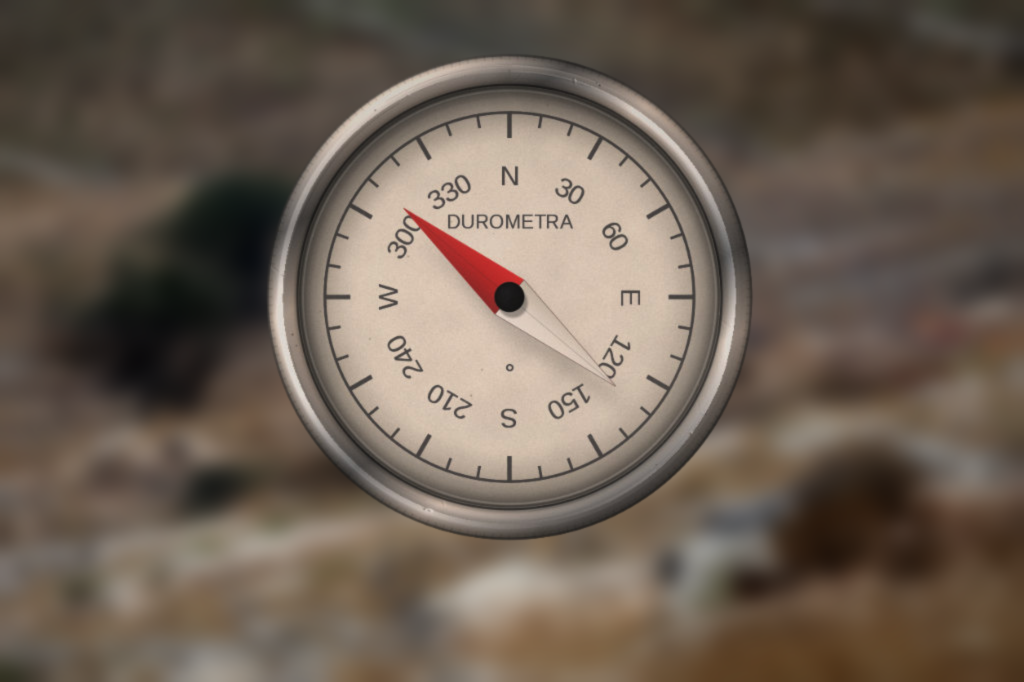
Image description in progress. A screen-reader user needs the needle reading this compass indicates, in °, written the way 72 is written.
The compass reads 310
